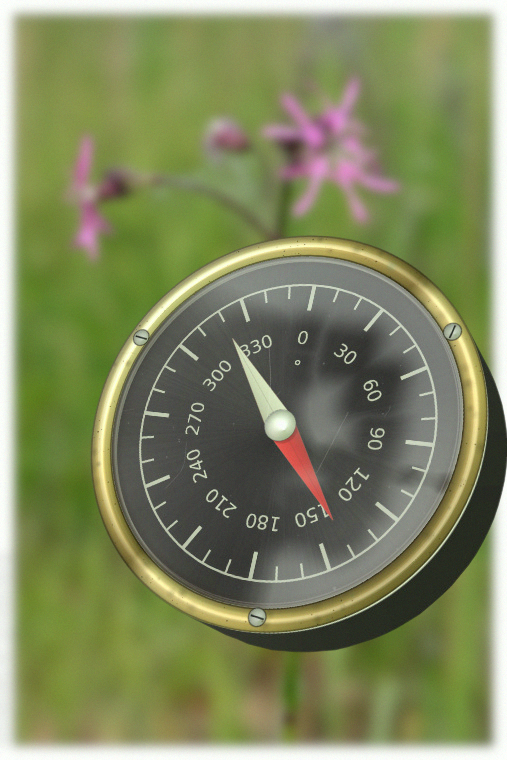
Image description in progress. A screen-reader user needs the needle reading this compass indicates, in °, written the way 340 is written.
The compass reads 140
